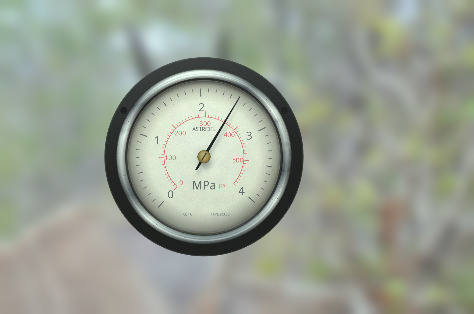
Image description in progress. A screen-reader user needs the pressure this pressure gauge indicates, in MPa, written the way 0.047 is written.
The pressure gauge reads 2.5
